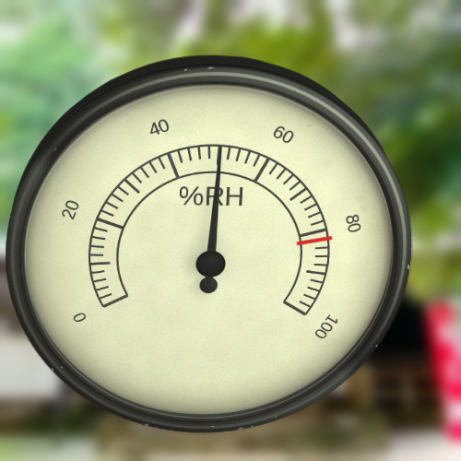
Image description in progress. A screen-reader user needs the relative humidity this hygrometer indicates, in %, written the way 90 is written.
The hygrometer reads 50
